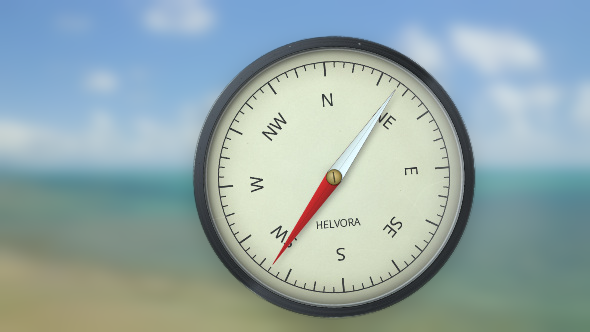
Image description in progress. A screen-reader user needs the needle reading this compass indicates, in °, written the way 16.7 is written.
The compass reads 220
